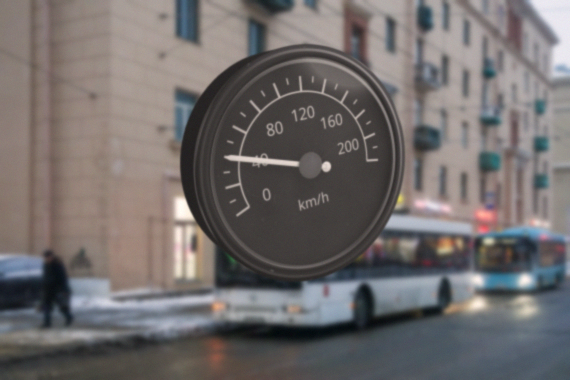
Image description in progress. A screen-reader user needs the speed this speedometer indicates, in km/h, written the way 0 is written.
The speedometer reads 40
